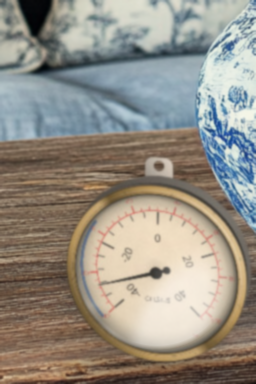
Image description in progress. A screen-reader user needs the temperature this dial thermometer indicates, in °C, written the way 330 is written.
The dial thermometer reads -32
